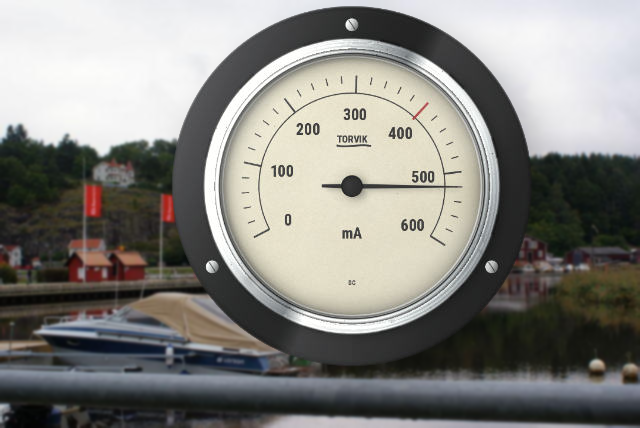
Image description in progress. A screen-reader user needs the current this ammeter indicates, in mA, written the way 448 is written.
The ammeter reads 520
